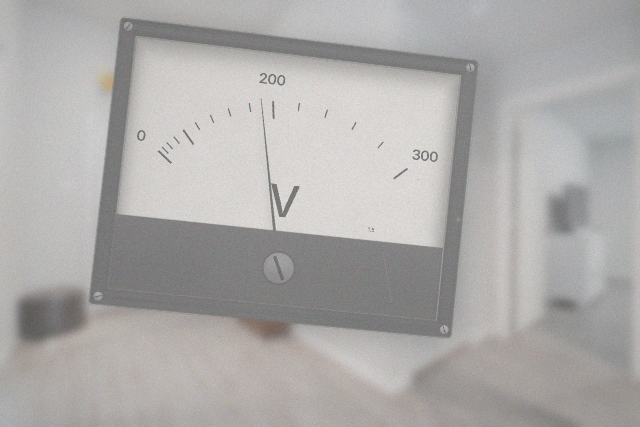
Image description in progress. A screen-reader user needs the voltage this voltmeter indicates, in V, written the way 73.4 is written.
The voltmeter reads 190
